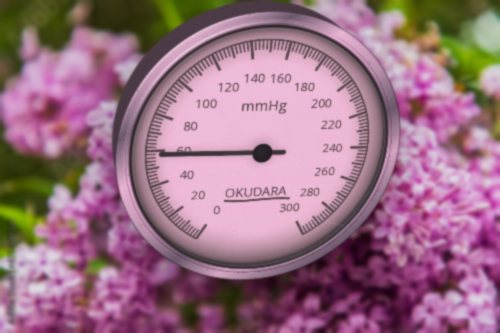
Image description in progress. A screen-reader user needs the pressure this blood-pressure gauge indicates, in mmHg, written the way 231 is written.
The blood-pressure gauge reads 60
